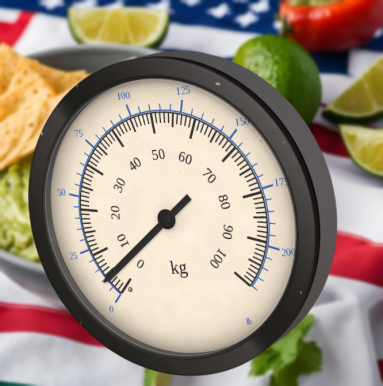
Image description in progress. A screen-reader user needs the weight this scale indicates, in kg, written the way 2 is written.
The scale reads 4
